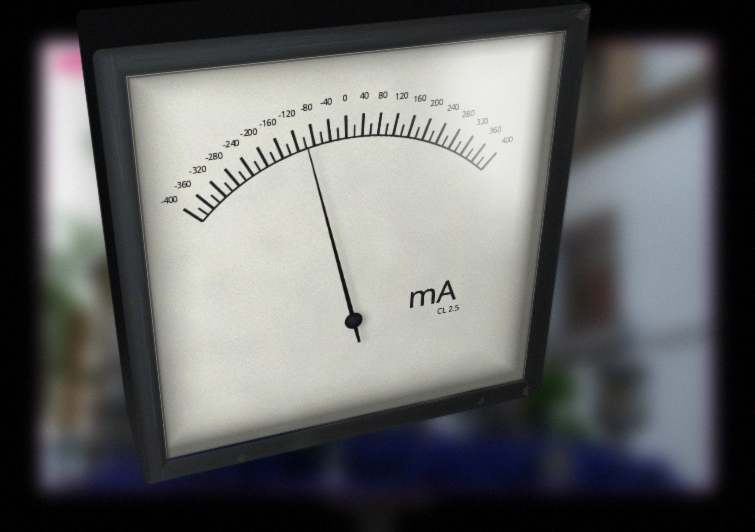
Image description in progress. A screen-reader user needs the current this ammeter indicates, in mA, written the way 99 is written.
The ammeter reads -100
